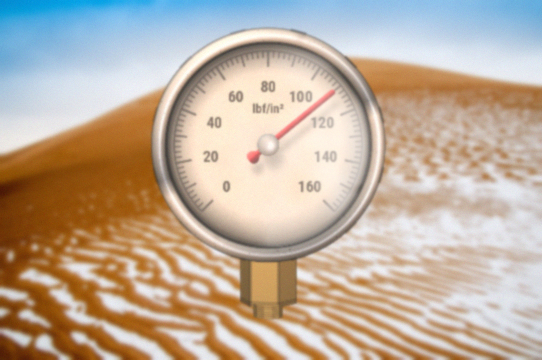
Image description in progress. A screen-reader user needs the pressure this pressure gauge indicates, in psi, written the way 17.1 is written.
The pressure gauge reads 110
